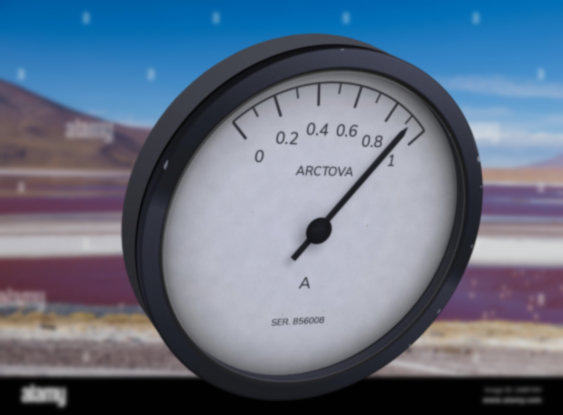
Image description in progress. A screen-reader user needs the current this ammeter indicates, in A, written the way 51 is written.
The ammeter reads 0.9
